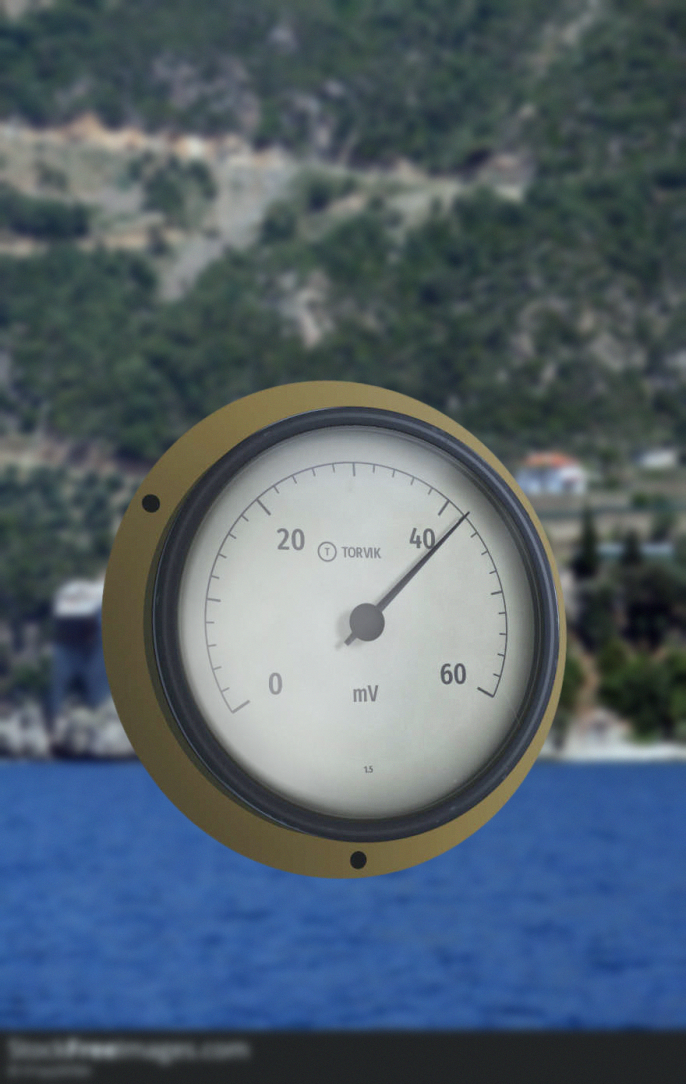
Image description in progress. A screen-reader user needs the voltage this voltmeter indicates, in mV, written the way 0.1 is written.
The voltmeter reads 42
